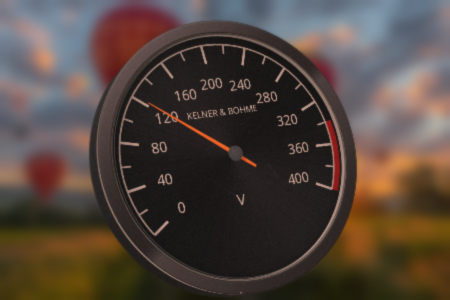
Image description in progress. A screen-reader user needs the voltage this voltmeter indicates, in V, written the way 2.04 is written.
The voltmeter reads 120
